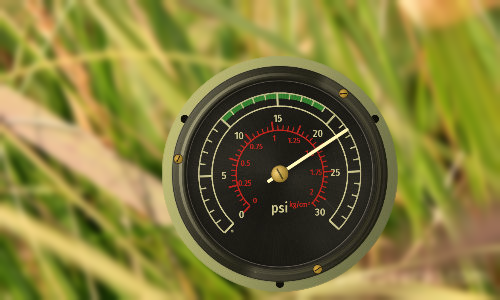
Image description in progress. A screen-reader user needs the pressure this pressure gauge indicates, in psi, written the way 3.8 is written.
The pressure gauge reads 21.5
